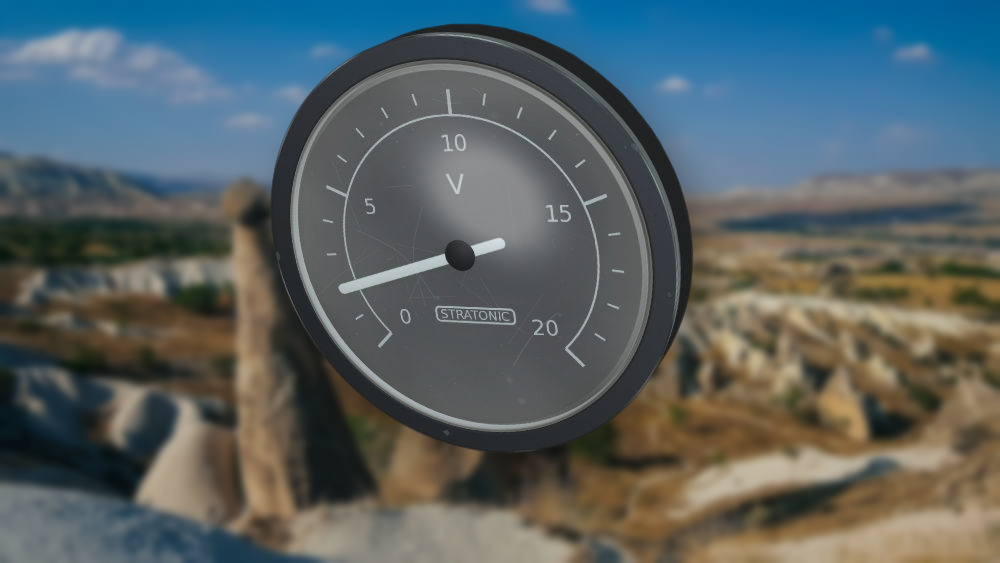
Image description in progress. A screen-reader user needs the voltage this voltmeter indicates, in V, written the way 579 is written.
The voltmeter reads 2
